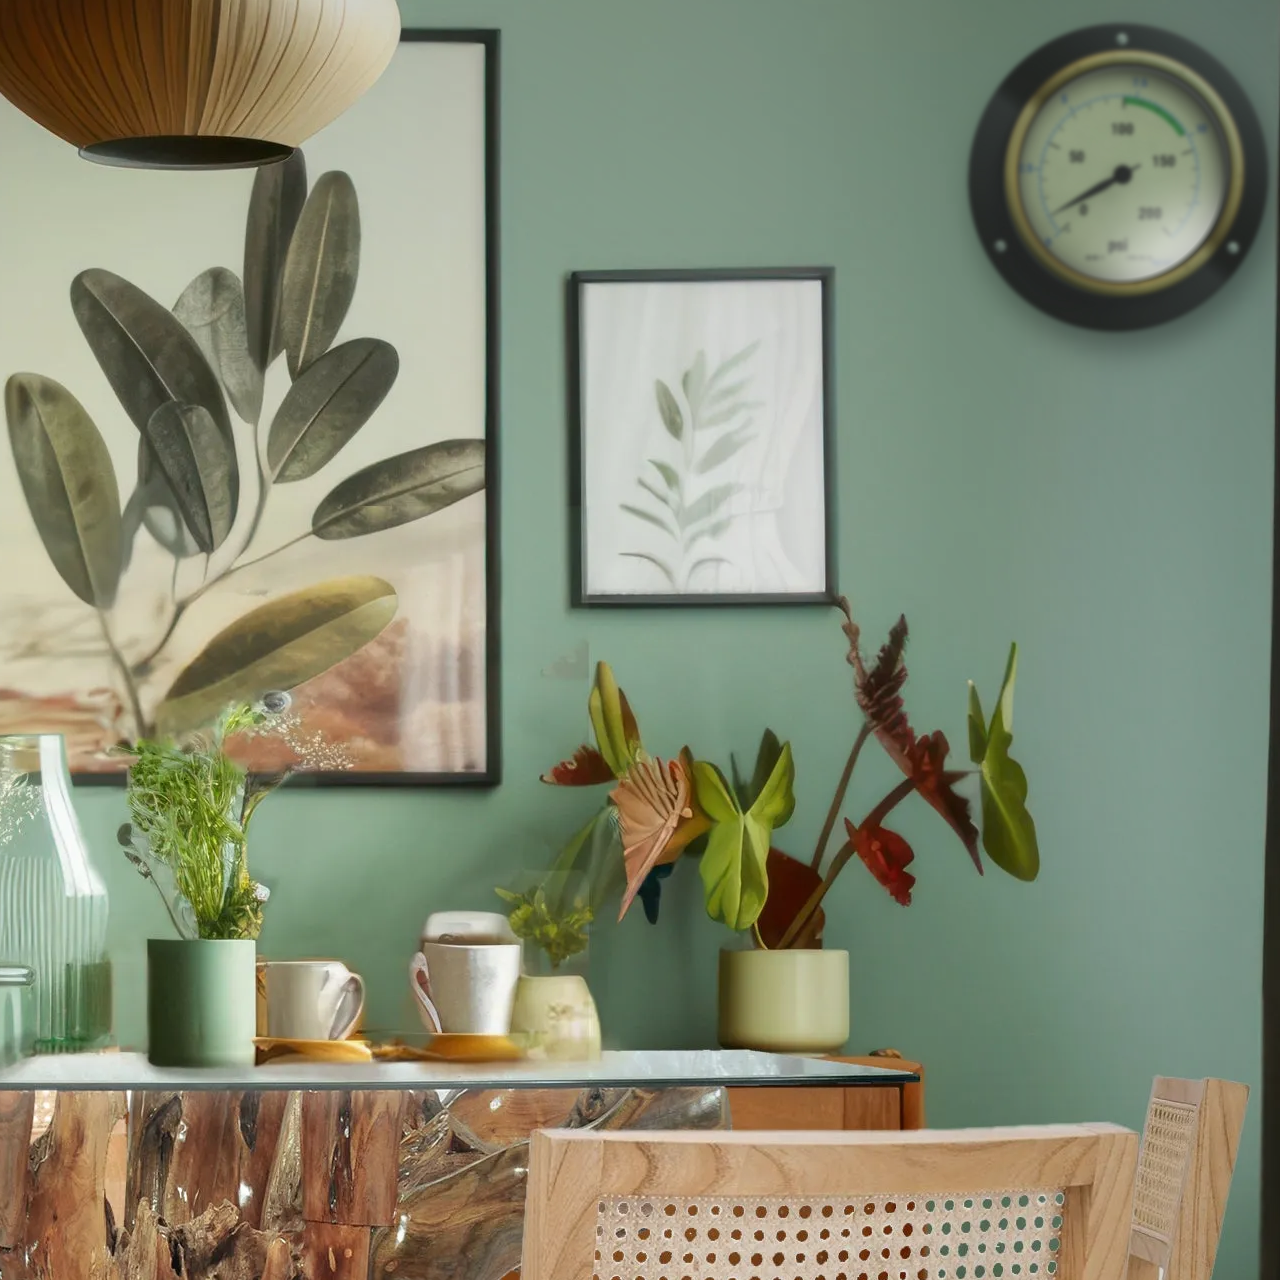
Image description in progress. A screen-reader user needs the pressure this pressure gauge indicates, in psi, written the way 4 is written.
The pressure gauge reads 10
